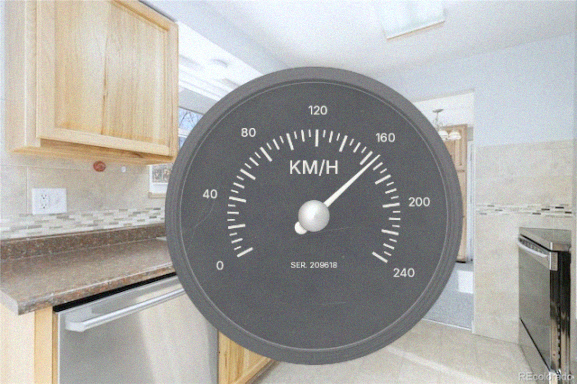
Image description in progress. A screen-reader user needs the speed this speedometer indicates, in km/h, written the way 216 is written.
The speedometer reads 165
